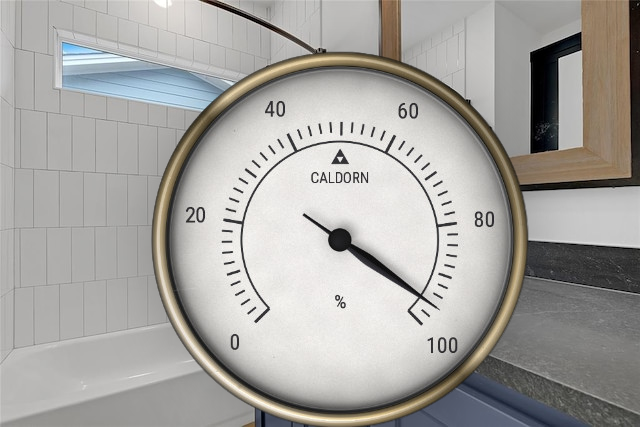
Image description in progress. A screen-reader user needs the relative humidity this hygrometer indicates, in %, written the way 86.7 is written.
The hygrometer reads 96
